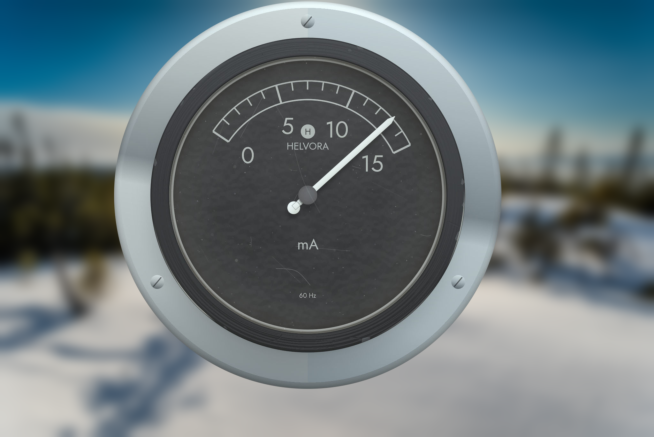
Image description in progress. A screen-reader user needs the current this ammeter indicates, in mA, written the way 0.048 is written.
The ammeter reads 13
